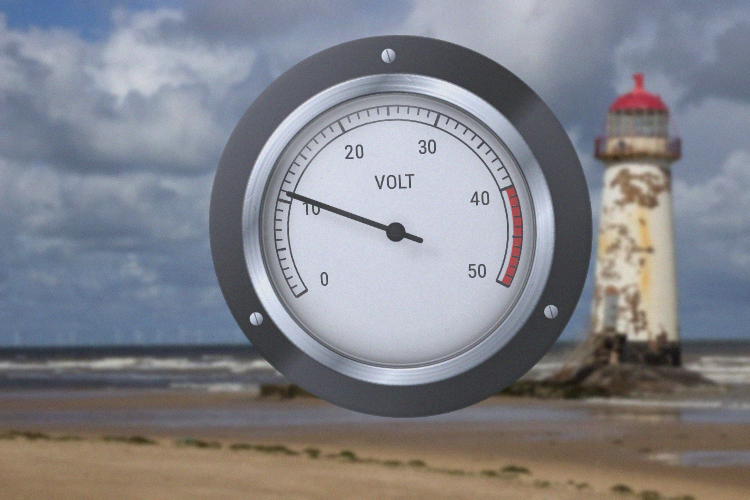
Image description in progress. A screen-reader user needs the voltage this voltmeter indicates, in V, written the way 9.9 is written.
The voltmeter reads 11
